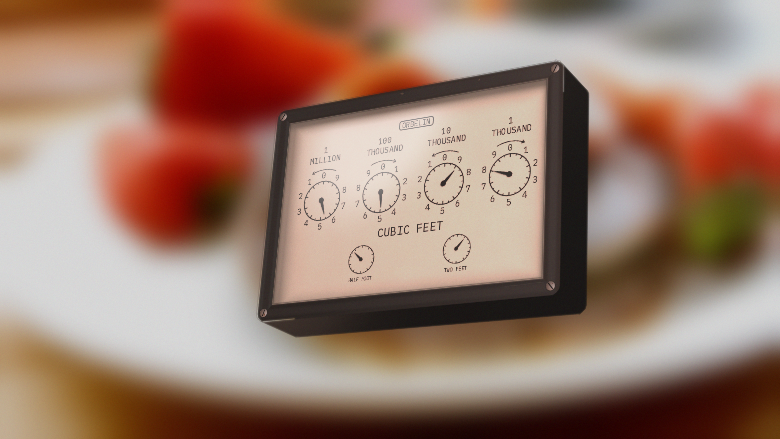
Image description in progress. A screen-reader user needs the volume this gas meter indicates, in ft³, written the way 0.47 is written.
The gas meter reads 548800
